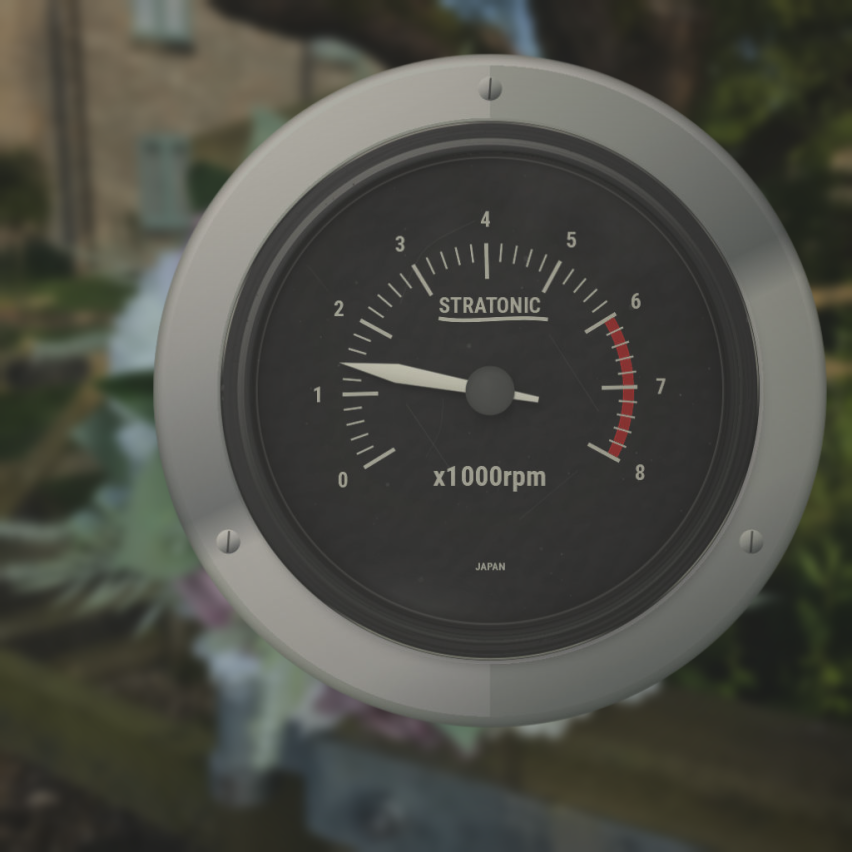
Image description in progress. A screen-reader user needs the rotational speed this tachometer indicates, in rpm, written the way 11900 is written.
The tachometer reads 1400
